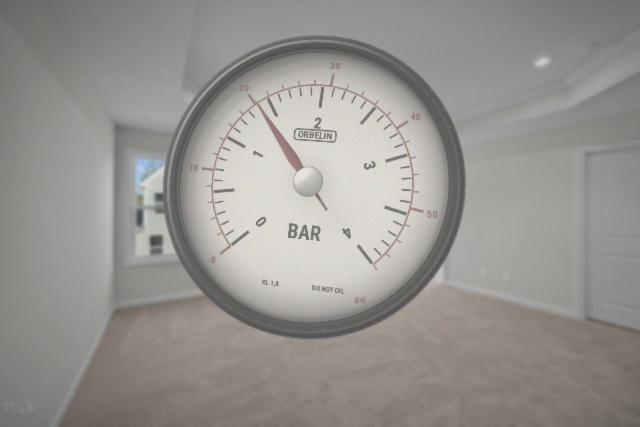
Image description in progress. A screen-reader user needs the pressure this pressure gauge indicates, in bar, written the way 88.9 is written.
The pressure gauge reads 1.4
